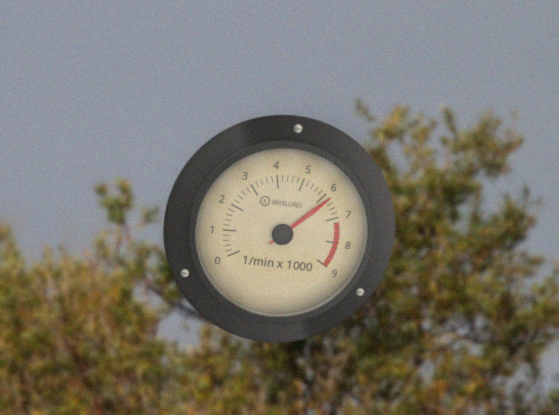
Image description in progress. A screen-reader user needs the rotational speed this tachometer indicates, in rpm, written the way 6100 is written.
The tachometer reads 6200
